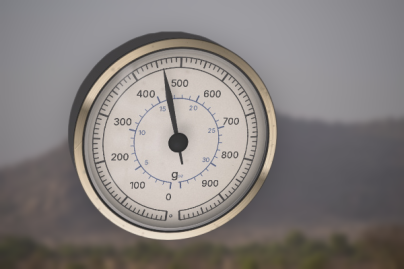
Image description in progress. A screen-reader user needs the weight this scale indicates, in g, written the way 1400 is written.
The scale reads 460
